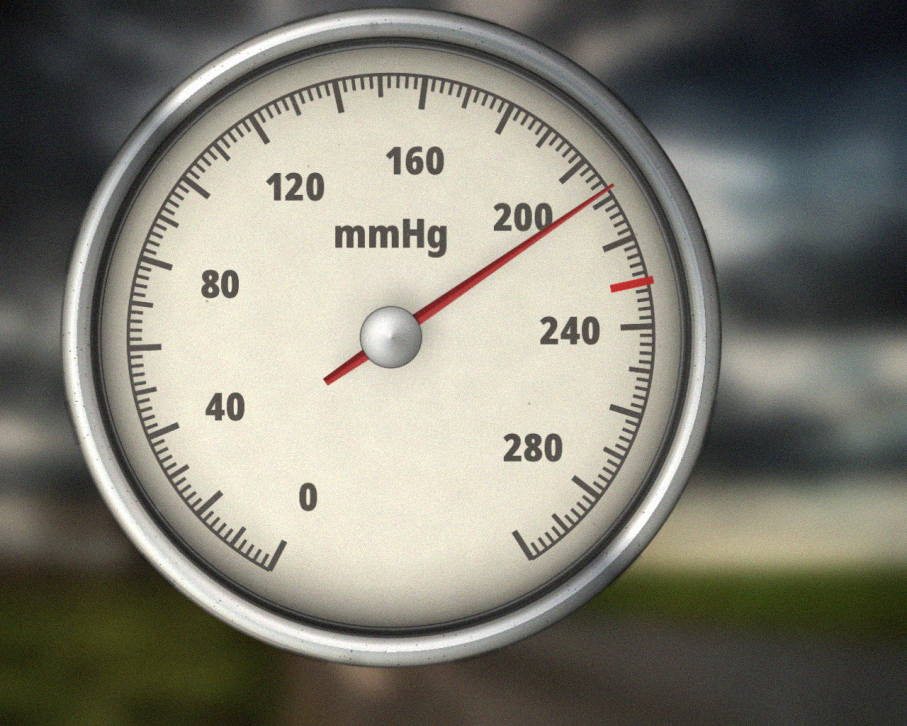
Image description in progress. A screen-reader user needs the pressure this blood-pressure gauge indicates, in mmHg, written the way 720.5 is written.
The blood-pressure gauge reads 208
